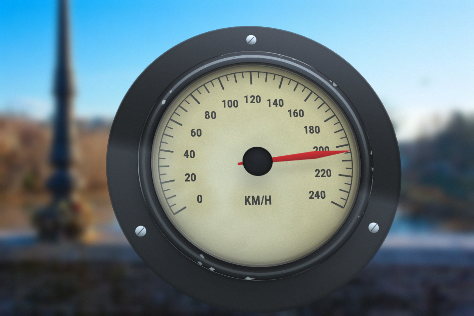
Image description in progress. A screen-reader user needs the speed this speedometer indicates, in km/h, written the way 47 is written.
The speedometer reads 205
